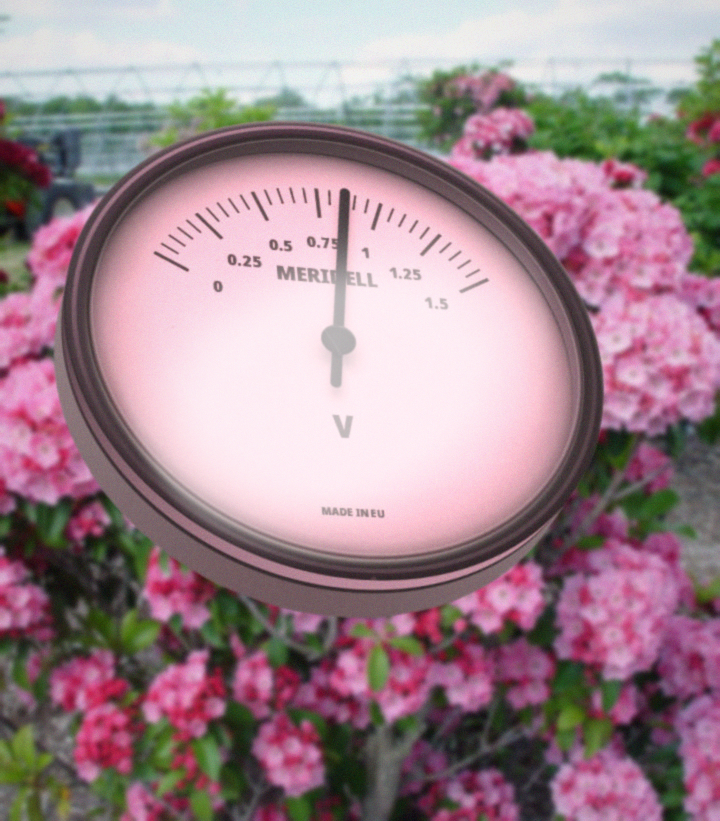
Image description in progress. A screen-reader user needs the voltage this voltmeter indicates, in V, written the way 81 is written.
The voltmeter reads 0.85
